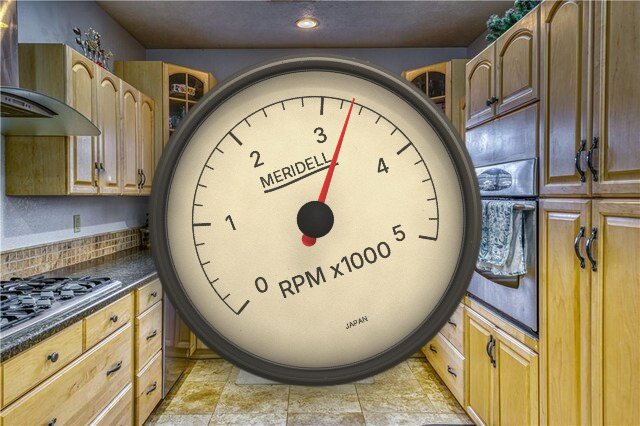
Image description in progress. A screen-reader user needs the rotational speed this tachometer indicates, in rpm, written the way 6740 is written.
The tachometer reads 3300
